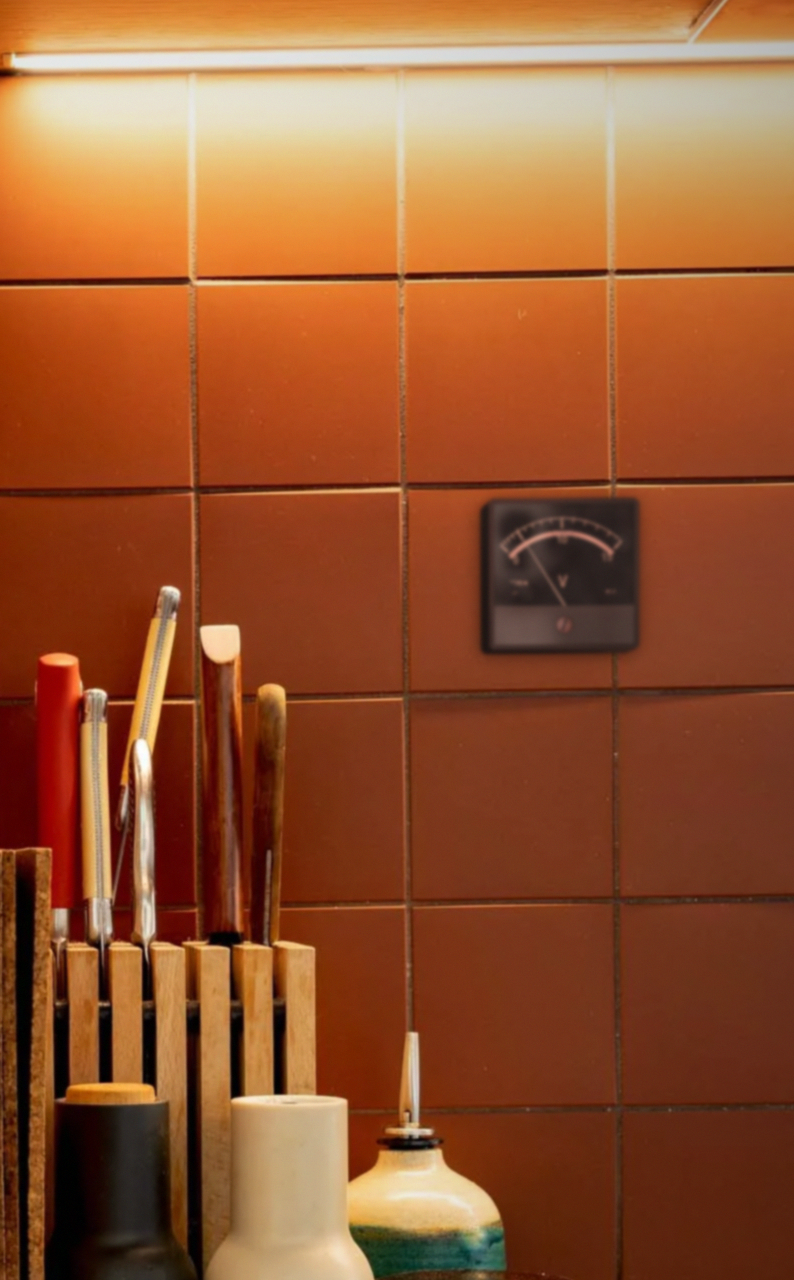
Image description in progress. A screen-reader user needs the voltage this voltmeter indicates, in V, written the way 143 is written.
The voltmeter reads 5
